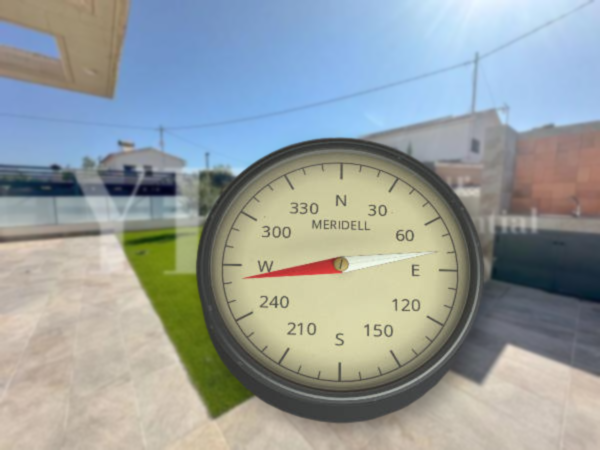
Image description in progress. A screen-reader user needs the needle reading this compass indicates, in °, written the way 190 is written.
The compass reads 260
